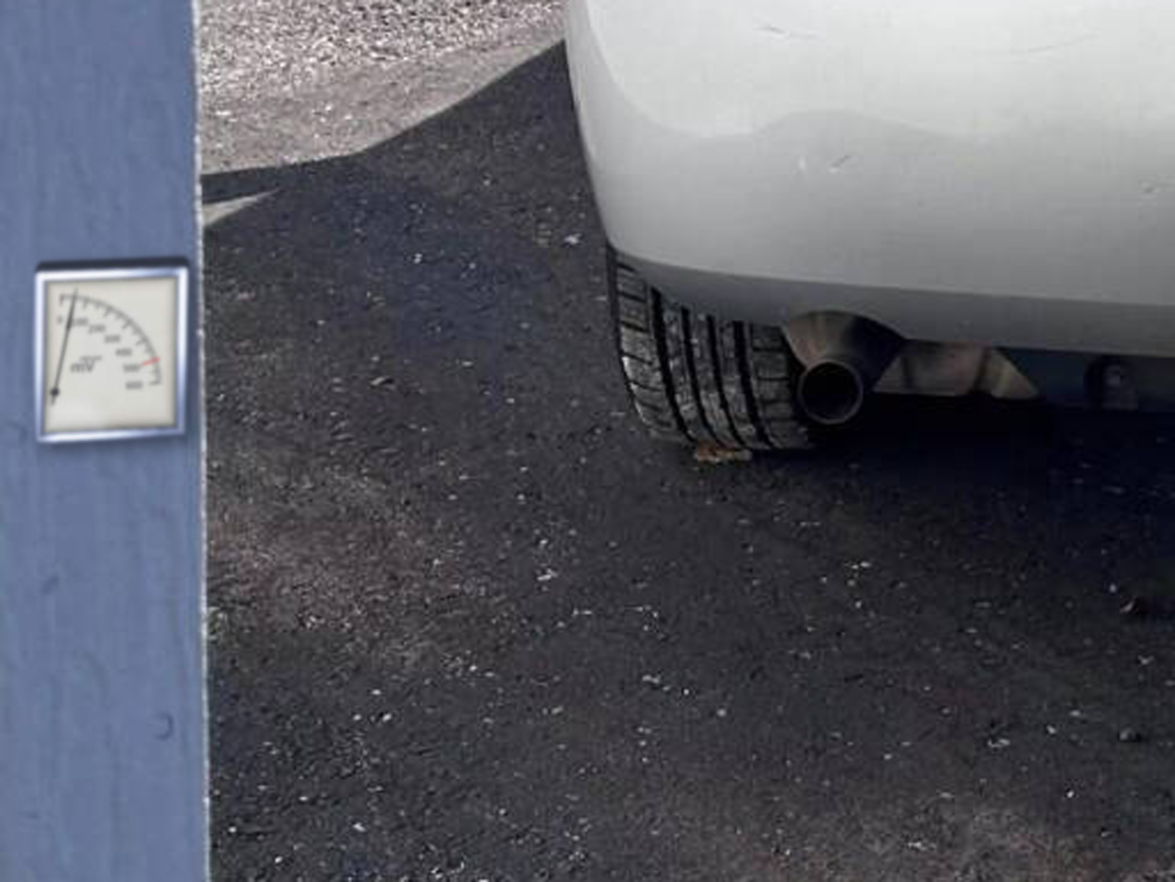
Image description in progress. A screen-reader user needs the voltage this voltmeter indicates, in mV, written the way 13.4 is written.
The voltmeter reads 50
